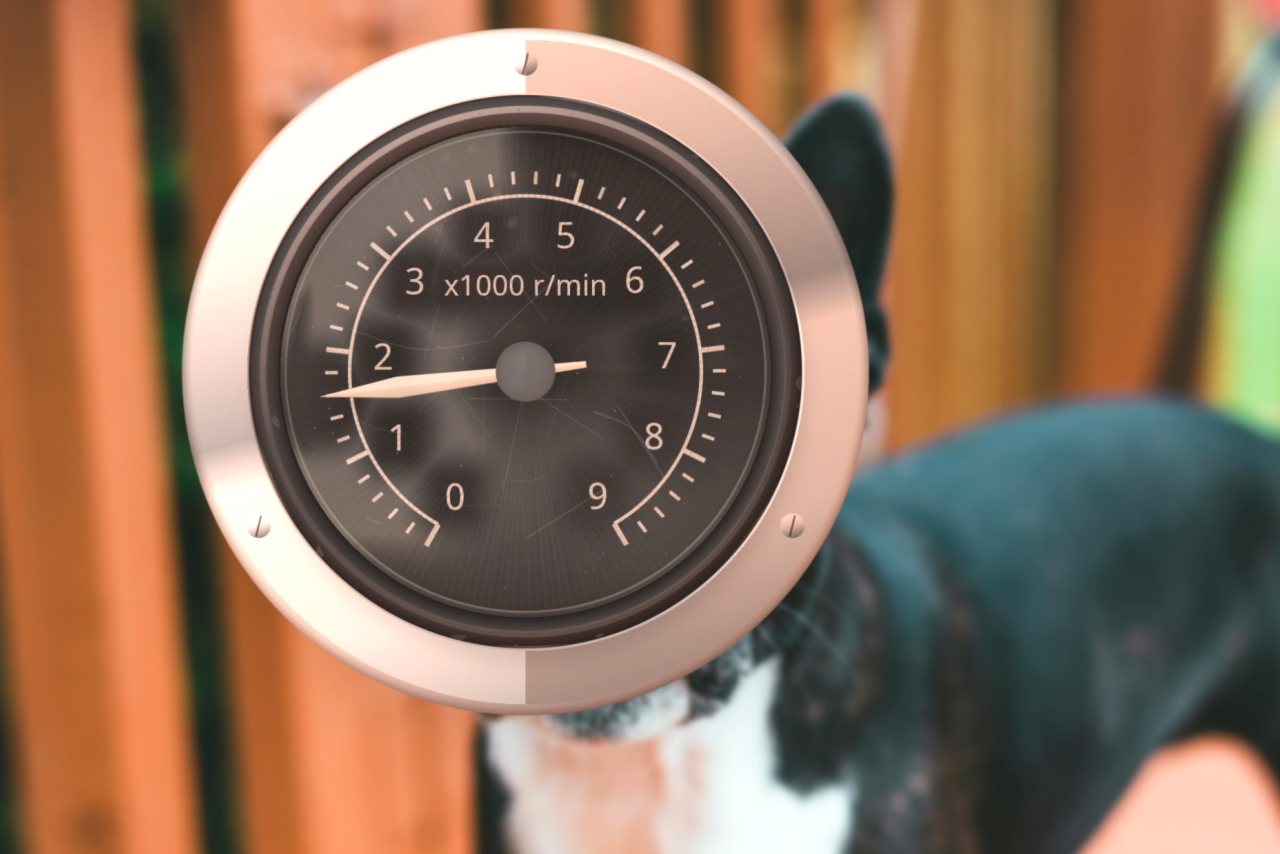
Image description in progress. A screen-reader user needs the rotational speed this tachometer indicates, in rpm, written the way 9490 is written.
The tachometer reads 1600
